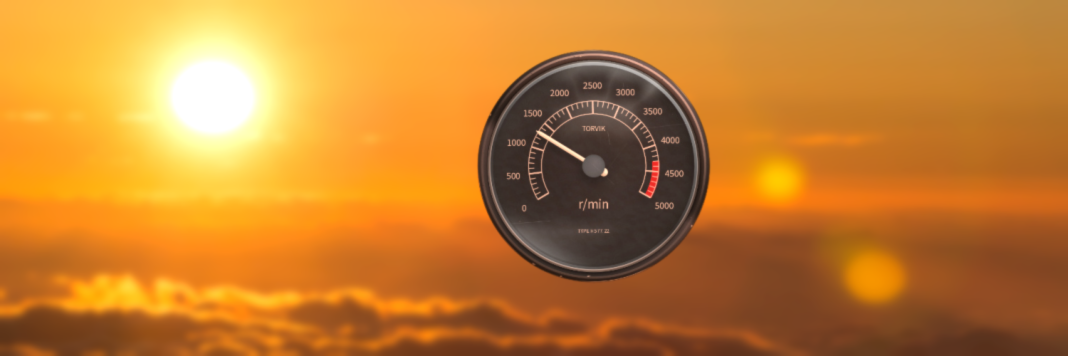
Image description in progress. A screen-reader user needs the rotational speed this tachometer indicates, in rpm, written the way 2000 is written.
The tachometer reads 1300
